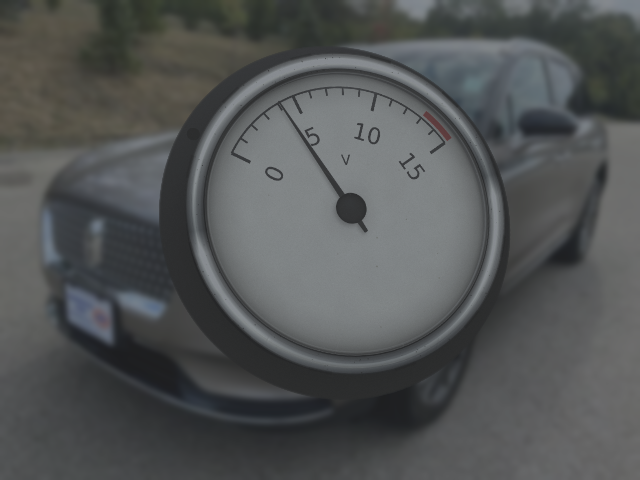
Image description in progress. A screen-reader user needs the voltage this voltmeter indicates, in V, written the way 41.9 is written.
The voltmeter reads 4
